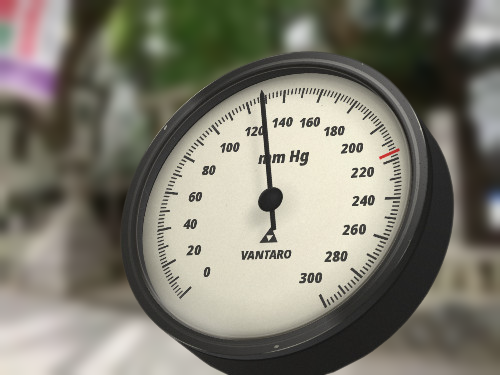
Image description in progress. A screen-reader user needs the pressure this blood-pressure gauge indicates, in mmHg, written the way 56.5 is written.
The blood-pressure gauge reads 130
